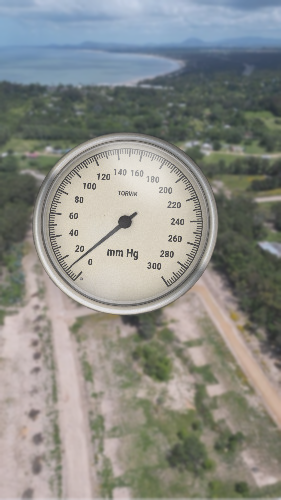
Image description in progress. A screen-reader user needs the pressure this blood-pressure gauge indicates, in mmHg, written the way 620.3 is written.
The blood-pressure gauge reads 10
